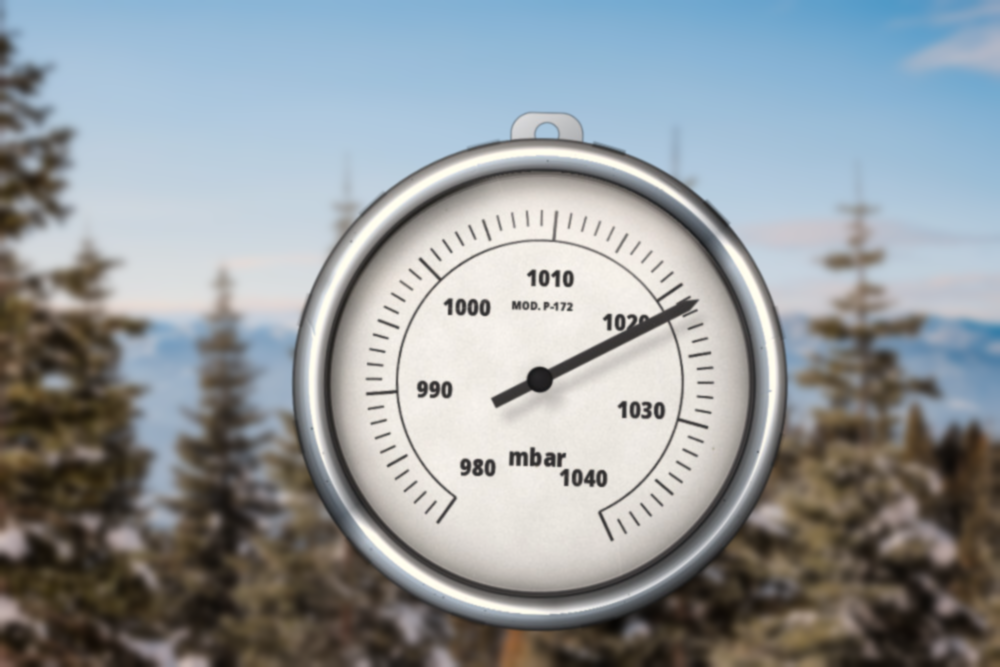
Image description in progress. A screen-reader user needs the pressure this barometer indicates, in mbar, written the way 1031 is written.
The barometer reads 1021.5
